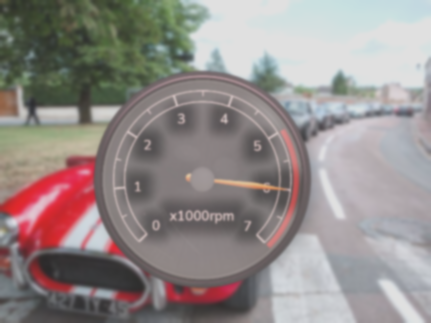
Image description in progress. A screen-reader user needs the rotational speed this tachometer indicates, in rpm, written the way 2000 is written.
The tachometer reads 6000
